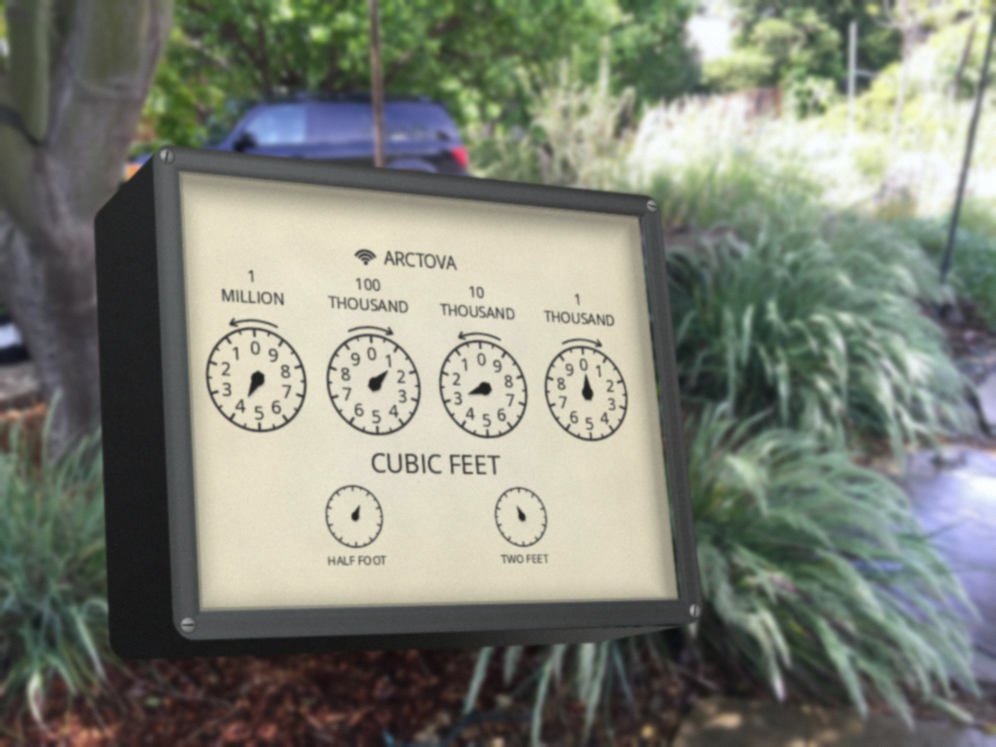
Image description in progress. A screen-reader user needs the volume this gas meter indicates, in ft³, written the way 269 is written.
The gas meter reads 413000
